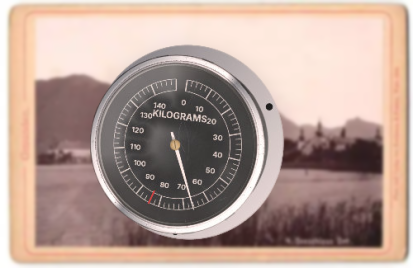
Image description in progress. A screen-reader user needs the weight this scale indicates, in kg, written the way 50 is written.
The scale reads 66
